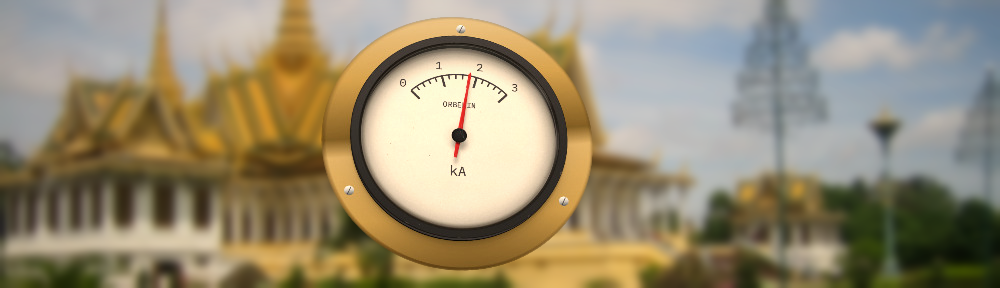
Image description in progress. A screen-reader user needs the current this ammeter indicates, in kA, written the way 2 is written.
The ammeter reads 1.8
